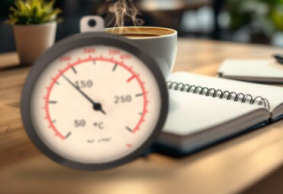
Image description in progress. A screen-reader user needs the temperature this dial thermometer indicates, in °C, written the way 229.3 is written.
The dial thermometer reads 137.5
